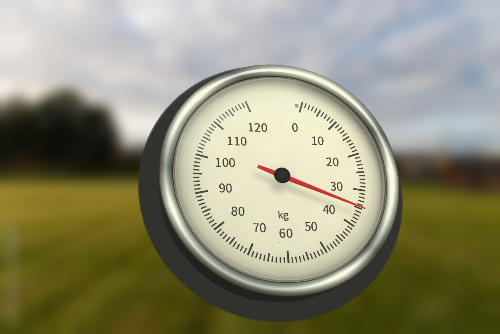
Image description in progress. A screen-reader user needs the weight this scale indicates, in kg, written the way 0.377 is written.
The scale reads 35
